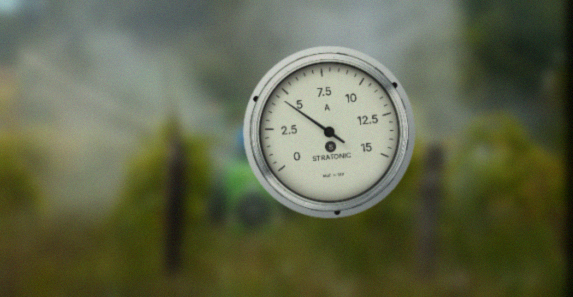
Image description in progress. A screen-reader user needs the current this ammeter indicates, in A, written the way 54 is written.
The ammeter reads 4.5
